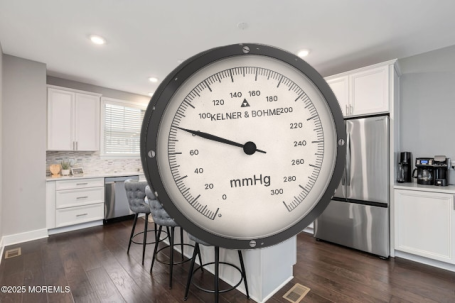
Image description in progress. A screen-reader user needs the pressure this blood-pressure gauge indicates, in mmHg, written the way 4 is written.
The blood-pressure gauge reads 80
